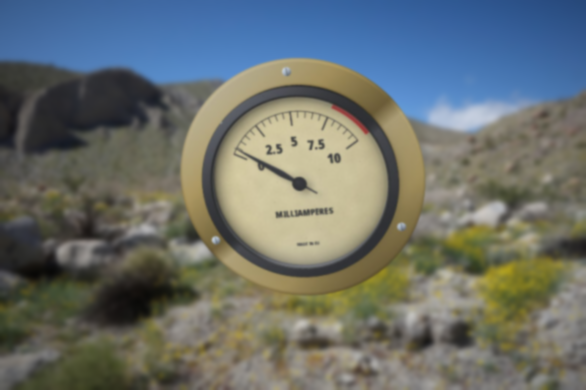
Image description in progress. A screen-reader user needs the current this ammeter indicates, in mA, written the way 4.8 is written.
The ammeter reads 0.5
